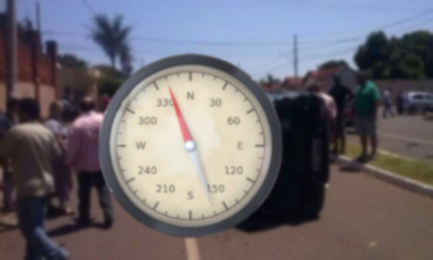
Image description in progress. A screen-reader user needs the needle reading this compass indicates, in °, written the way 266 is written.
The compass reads 340
